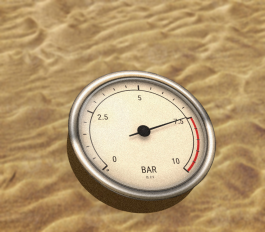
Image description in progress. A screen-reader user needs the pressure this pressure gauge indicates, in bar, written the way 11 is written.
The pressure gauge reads 7.5
